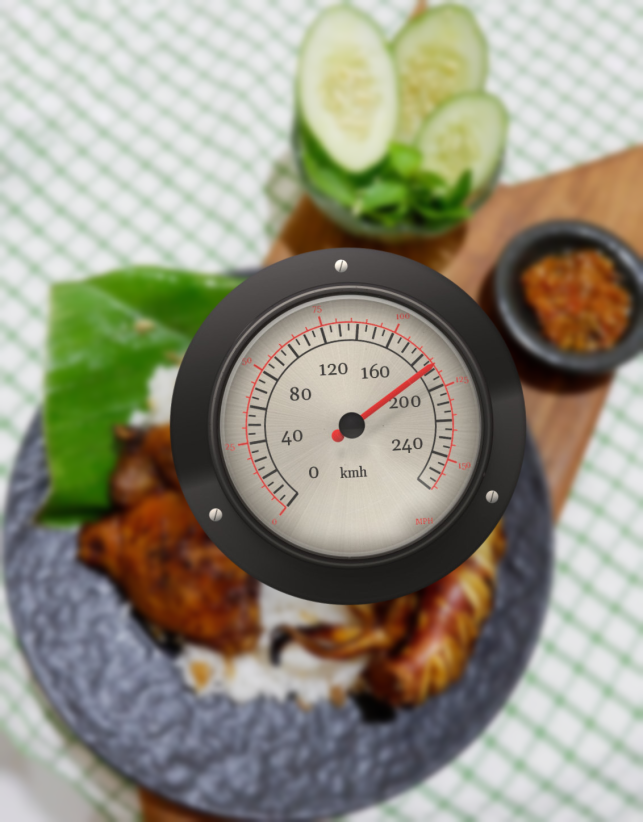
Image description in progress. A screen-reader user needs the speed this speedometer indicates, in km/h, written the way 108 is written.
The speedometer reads 187.5
